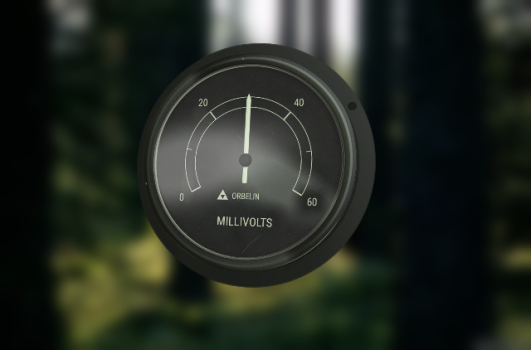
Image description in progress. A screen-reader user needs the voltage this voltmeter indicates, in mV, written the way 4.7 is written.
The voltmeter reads 30
